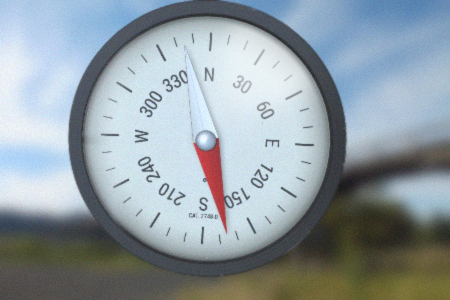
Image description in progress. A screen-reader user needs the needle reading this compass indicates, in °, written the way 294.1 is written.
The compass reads 165
